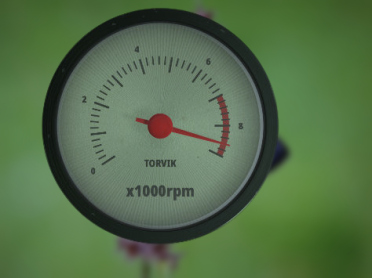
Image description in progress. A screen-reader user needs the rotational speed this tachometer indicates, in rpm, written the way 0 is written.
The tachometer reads 8600
